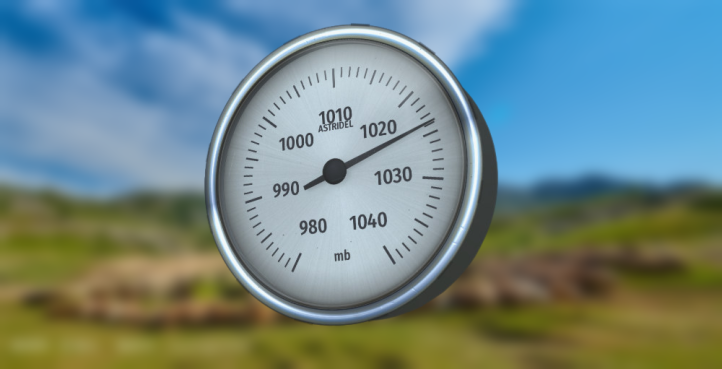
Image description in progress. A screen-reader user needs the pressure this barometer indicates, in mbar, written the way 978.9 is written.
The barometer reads 1024
